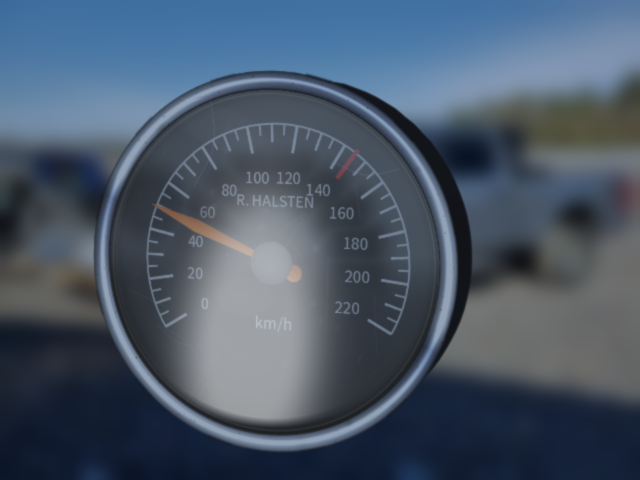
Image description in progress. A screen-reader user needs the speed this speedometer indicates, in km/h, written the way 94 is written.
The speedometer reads 50
